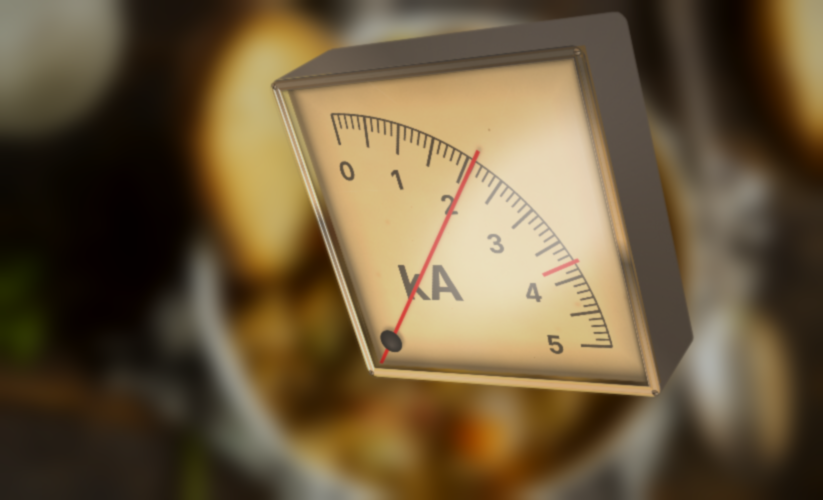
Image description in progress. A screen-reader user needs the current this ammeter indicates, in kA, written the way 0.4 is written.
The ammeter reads 2.1
